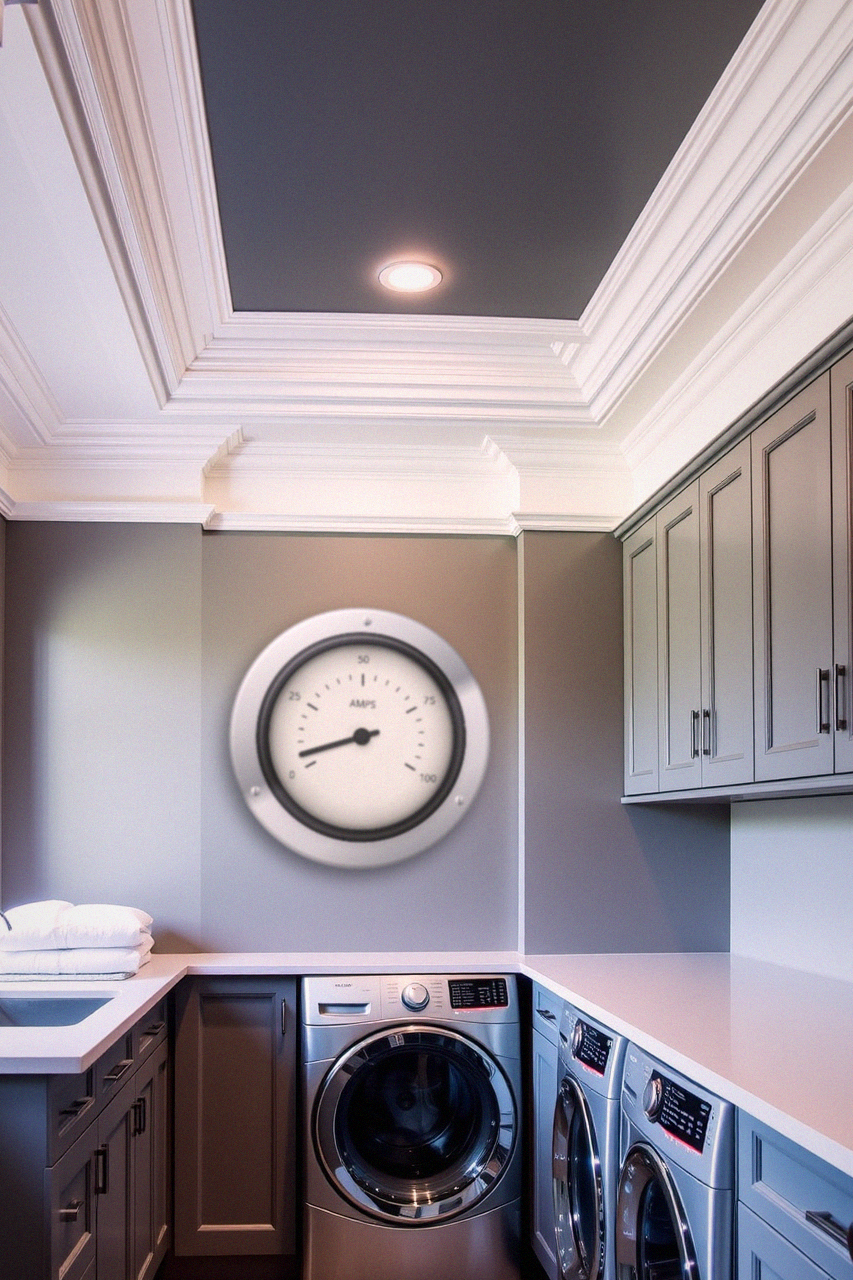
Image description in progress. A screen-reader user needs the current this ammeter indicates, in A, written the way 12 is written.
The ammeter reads 5
